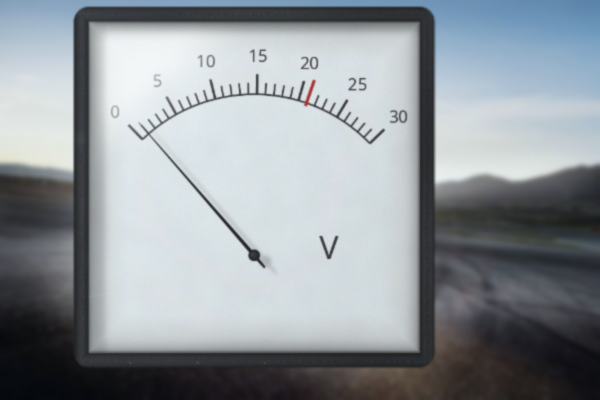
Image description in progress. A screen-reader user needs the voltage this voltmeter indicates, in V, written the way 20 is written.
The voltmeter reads 1
